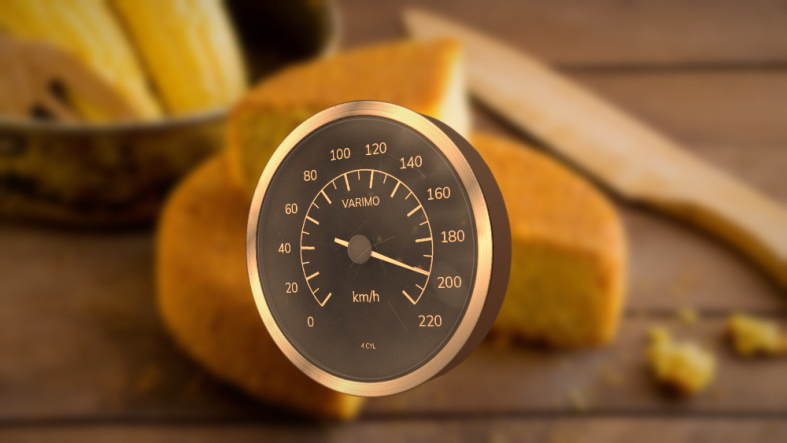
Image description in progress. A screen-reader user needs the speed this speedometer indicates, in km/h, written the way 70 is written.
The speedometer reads 200
